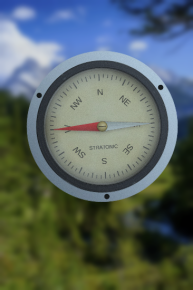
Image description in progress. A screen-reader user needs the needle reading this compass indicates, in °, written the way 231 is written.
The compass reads 270
